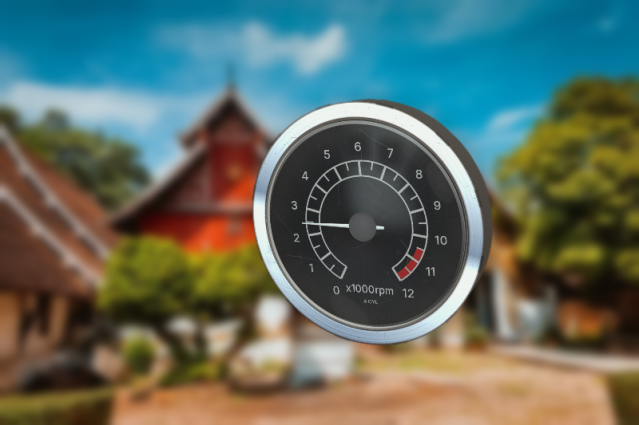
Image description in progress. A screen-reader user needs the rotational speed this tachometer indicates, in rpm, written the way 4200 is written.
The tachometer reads 2500
